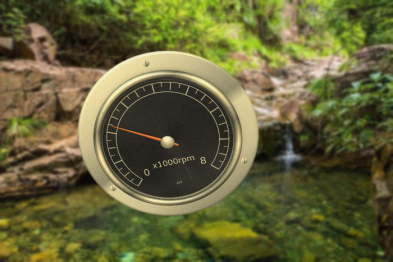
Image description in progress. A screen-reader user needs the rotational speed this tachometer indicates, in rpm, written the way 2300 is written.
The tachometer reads 2250
